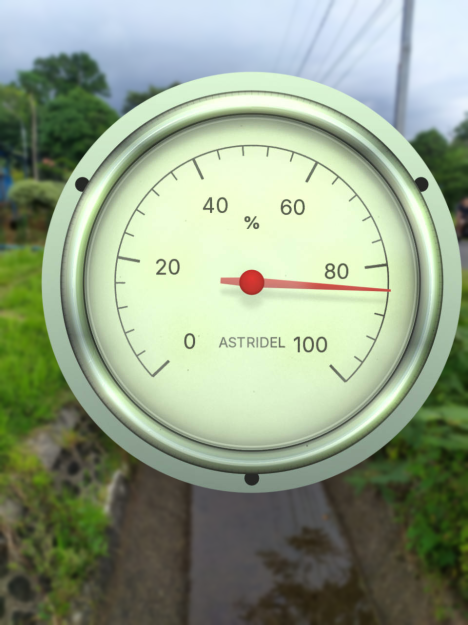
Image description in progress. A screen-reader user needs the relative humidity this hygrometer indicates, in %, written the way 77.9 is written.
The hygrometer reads 84
